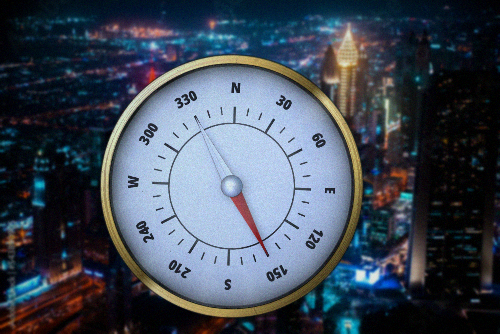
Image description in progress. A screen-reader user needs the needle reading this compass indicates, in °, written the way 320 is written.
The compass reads 150
